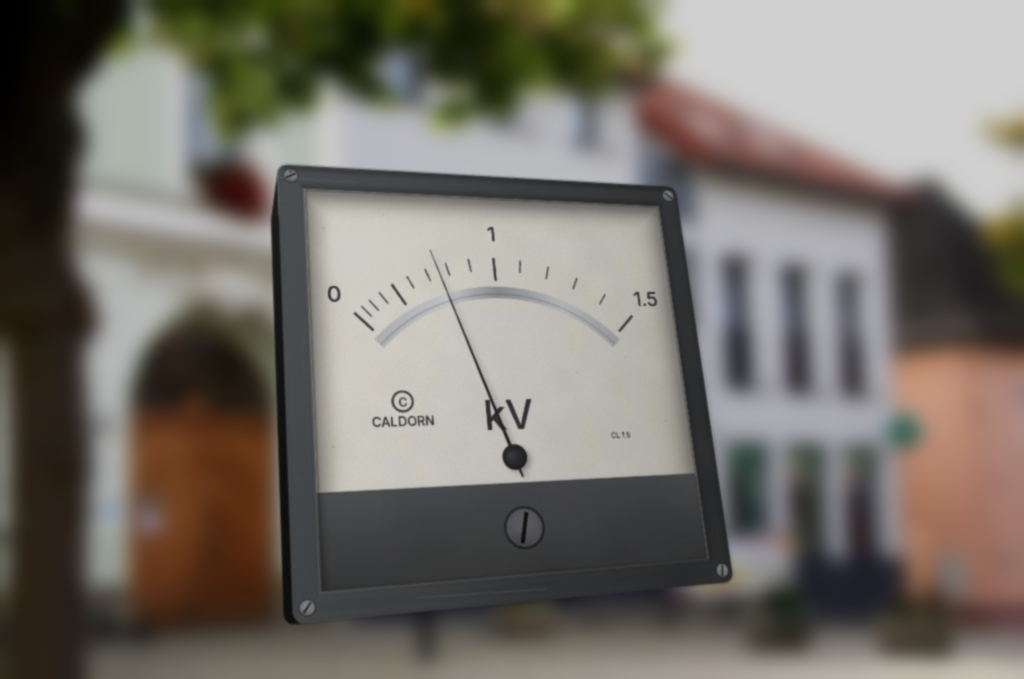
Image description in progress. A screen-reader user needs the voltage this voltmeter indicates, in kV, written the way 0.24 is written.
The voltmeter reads 0.75
